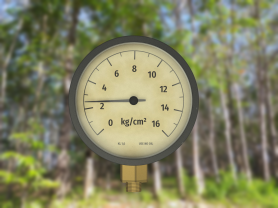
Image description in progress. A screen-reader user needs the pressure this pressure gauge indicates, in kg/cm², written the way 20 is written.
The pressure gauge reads 2.5
